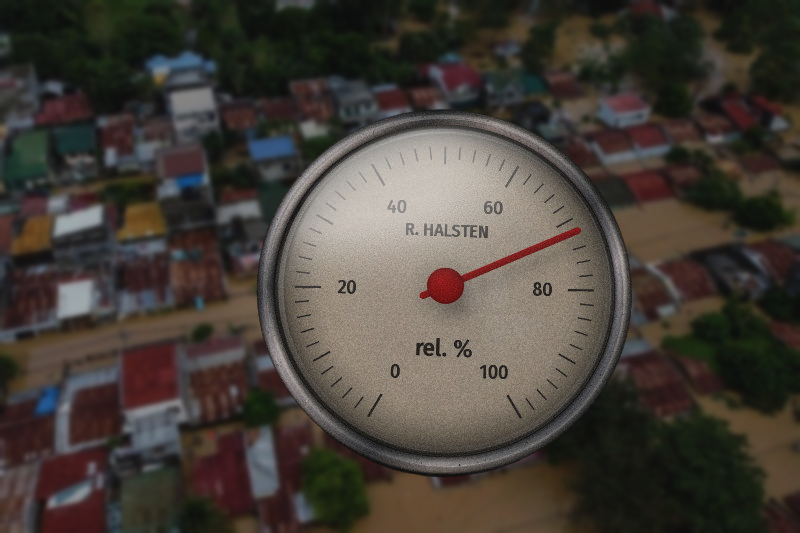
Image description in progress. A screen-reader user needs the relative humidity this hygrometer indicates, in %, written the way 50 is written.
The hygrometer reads 72
